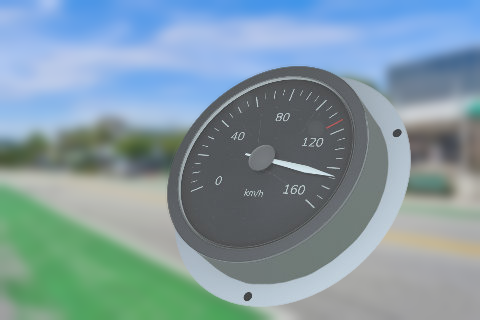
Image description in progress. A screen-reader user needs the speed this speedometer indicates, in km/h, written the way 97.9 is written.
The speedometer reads 145
